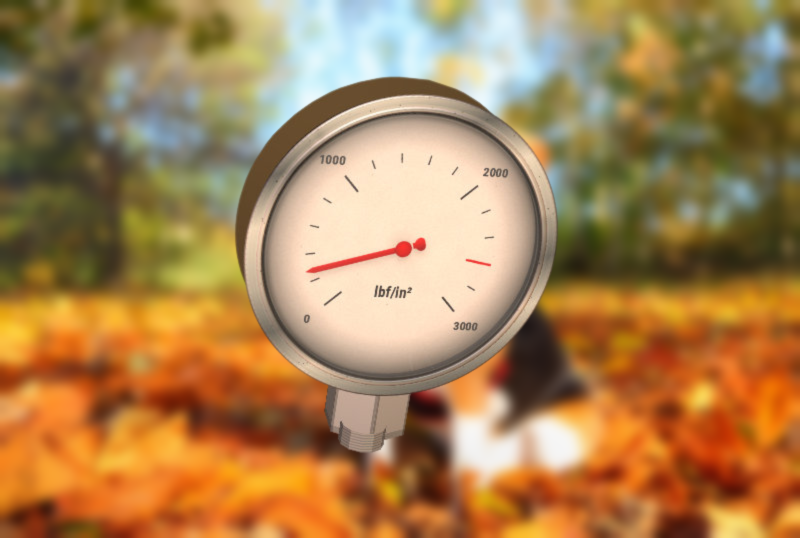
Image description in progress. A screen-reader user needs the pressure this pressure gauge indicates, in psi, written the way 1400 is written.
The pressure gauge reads 300
